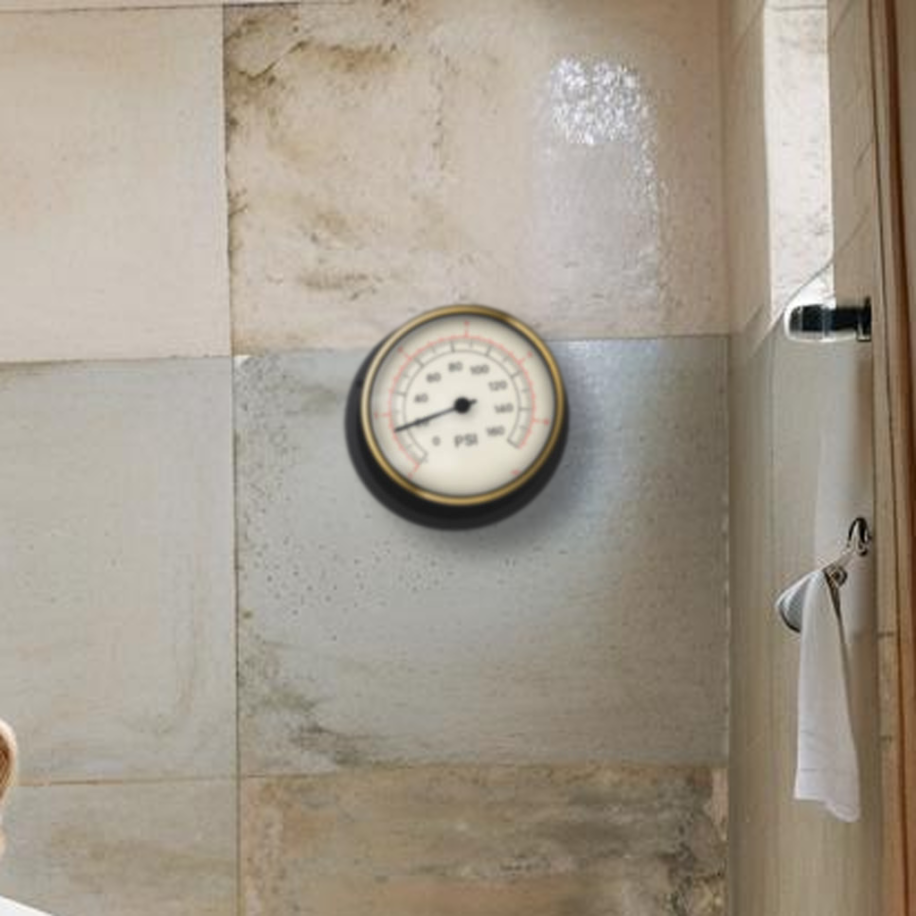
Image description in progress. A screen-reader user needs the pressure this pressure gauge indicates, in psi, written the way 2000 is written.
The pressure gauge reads 20
